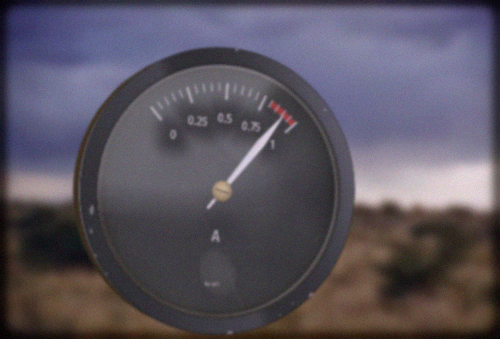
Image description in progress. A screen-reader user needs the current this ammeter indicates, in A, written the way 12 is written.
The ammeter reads 0.9
